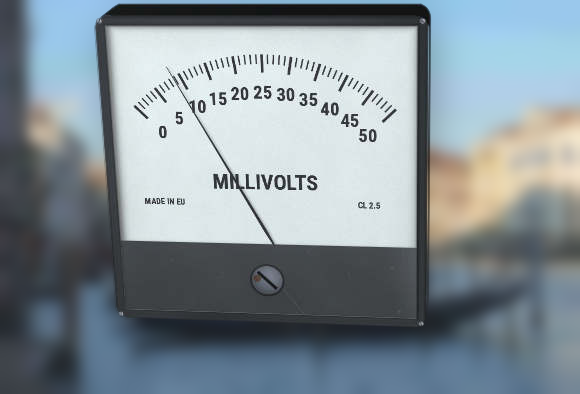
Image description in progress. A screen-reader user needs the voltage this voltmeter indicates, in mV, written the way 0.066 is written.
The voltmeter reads 9
